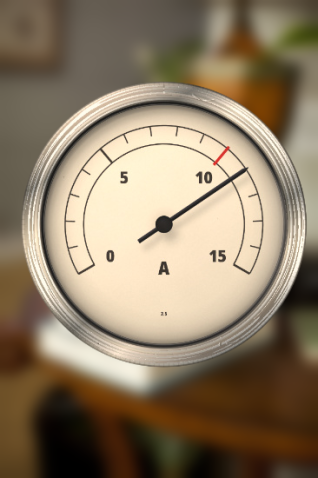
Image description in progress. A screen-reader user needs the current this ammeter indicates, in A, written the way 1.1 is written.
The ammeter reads 11
